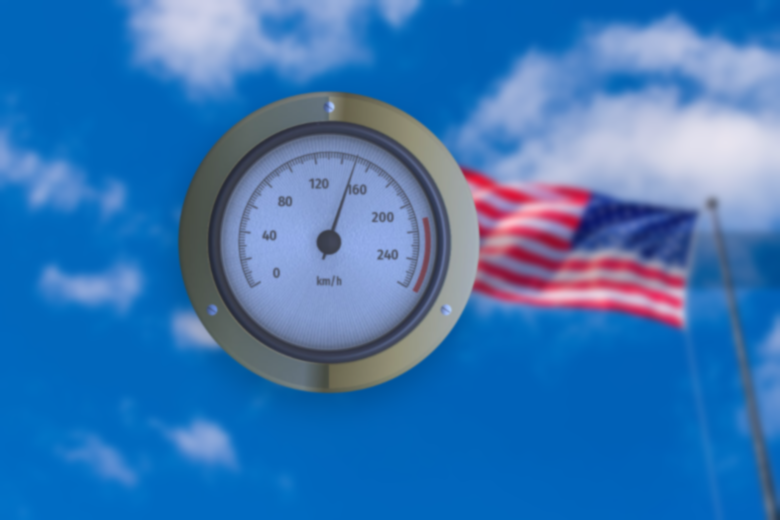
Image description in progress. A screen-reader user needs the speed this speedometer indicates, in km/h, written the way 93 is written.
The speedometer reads 150
